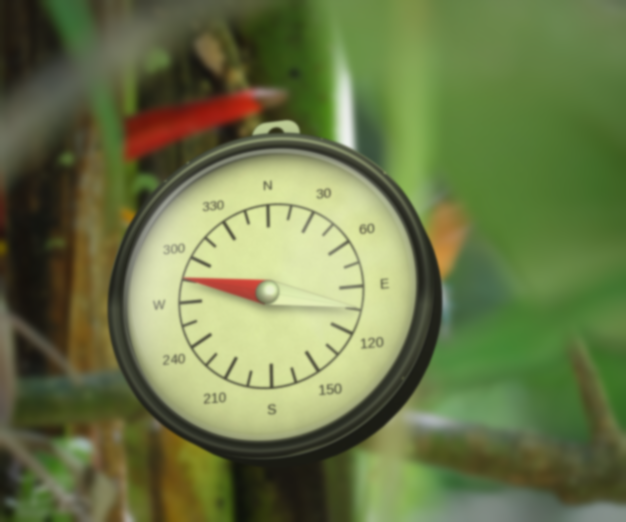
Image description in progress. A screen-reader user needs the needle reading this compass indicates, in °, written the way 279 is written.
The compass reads 285
